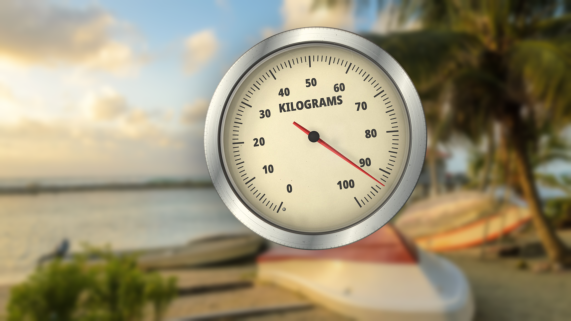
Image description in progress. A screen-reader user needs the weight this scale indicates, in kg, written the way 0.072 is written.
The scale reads 93
